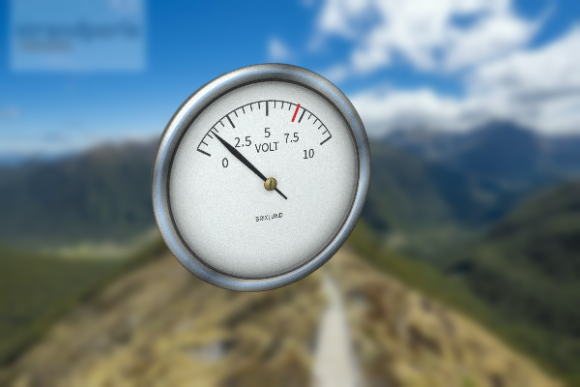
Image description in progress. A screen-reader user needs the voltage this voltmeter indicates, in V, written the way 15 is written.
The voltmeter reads 1.25
